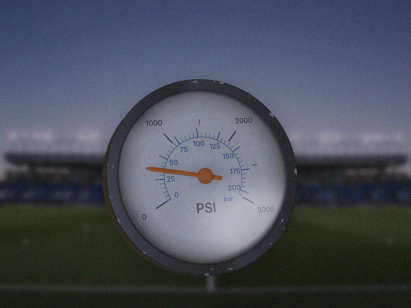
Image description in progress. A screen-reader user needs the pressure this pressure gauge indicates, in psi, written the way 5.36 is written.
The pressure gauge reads 500
